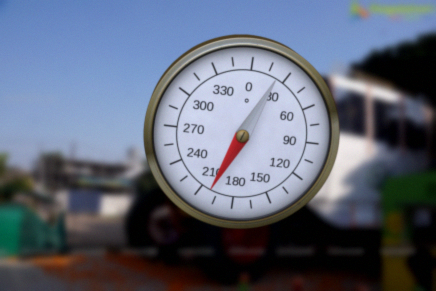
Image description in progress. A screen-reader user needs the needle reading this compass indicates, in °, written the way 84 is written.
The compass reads 202.5
